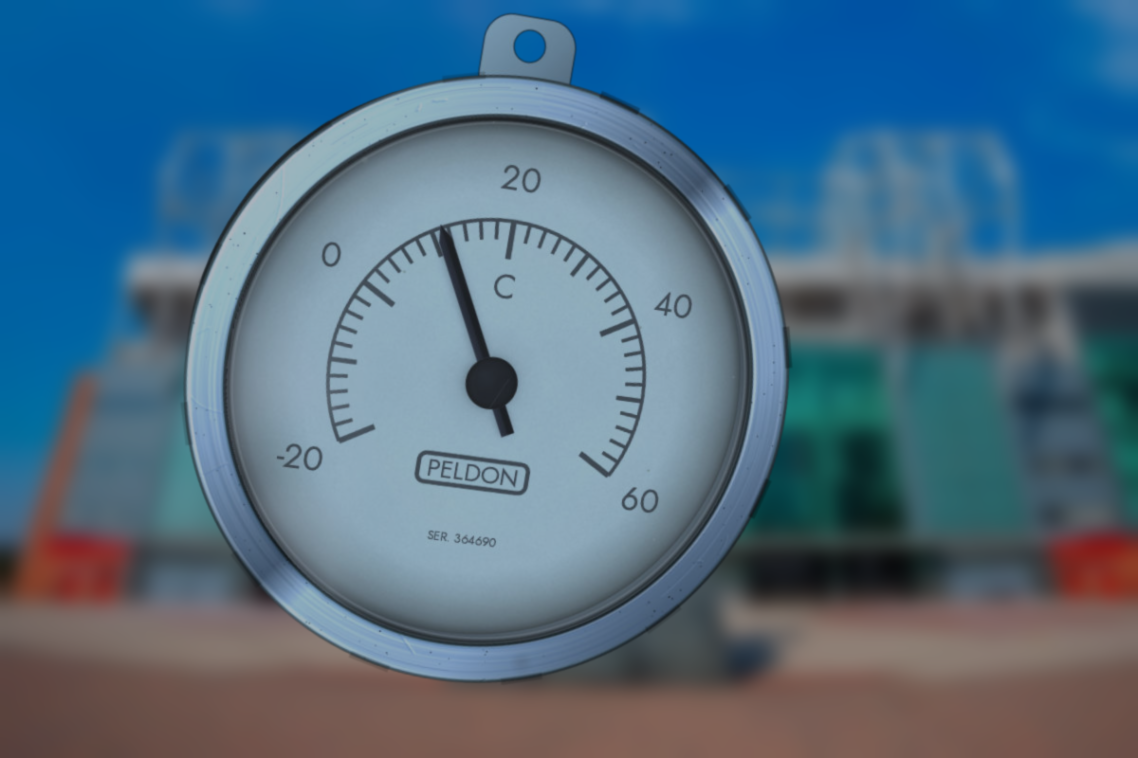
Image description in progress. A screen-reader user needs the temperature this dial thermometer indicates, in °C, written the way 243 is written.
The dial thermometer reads 11
